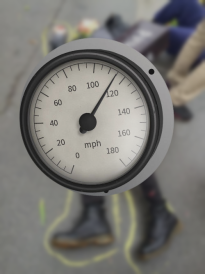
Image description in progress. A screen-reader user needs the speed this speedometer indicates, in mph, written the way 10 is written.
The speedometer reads 115
